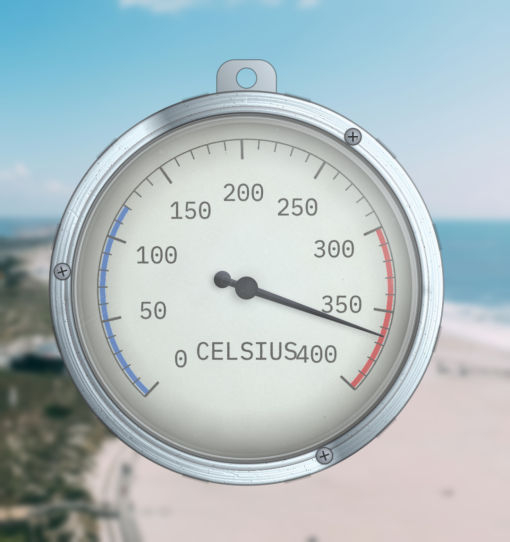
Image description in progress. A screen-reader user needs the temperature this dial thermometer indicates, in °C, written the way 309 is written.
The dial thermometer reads 365
